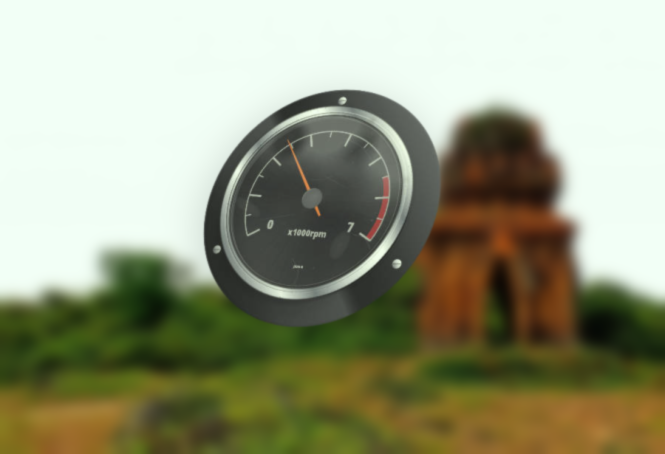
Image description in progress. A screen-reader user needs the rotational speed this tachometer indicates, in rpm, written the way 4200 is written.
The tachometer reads 2500
